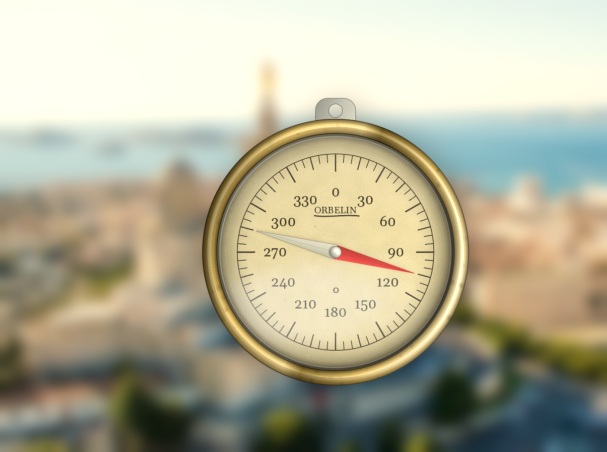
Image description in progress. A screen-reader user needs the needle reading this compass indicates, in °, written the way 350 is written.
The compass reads 105
